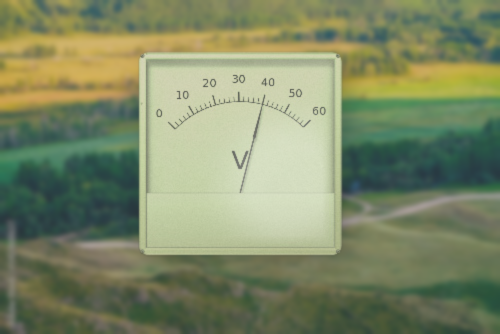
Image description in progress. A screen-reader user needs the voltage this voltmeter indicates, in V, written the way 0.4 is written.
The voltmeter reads 40
